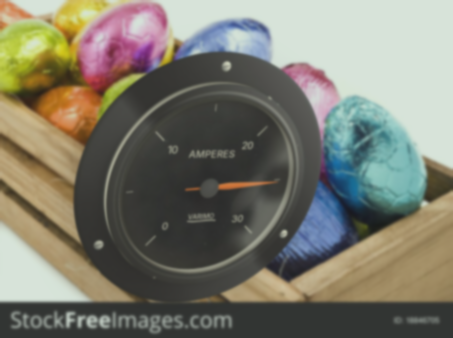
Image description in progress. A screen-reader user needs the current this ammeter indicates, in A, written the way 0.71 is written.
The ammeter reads 25
